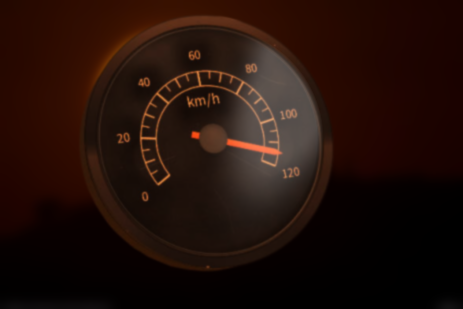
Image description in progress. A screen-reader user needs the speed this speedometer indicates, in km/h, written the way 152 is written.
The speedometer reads 115
